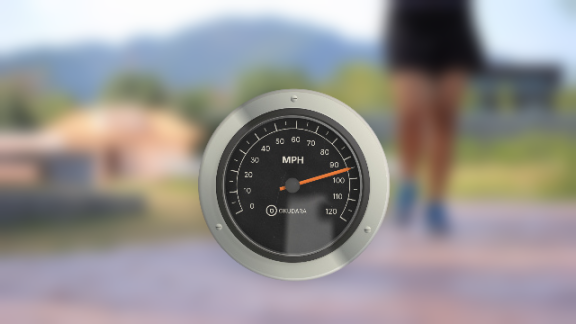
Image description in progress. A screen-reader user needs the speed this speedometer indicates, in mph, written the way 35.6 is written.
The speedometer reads 95
